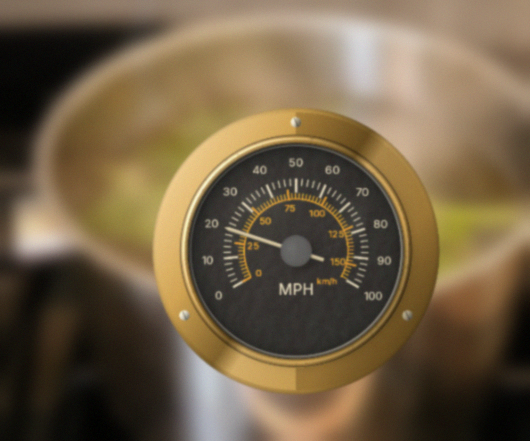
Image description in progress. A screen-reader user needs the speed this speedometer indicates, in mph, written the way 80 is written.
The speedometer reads 20
